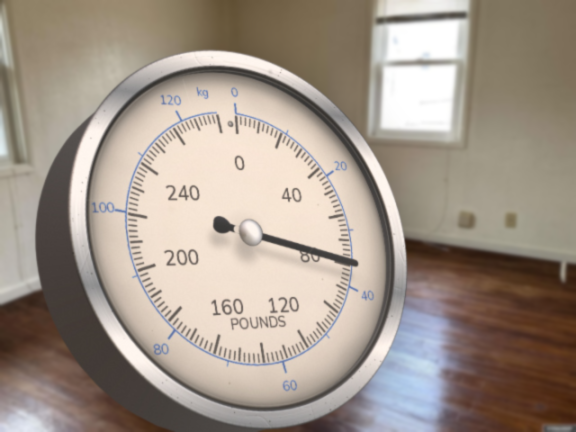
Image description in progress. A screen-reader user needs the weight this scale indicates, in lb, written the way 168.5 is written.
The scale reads 80
